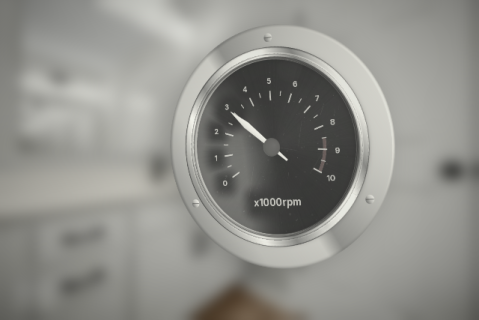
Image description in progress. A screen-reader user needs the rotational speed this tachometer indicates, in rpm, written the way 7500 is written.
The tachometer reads 3000
